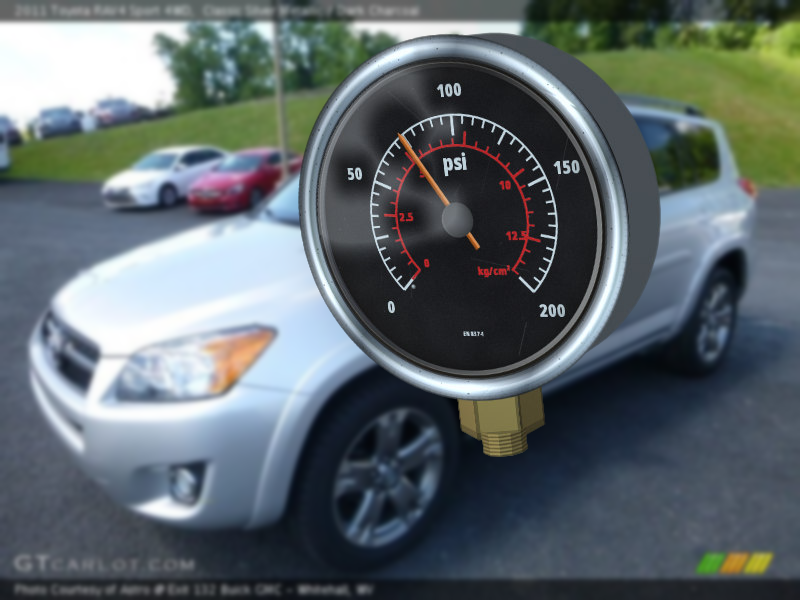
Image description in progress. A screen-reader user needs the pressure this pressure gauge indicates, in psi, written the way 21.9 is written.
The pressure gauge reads 75
